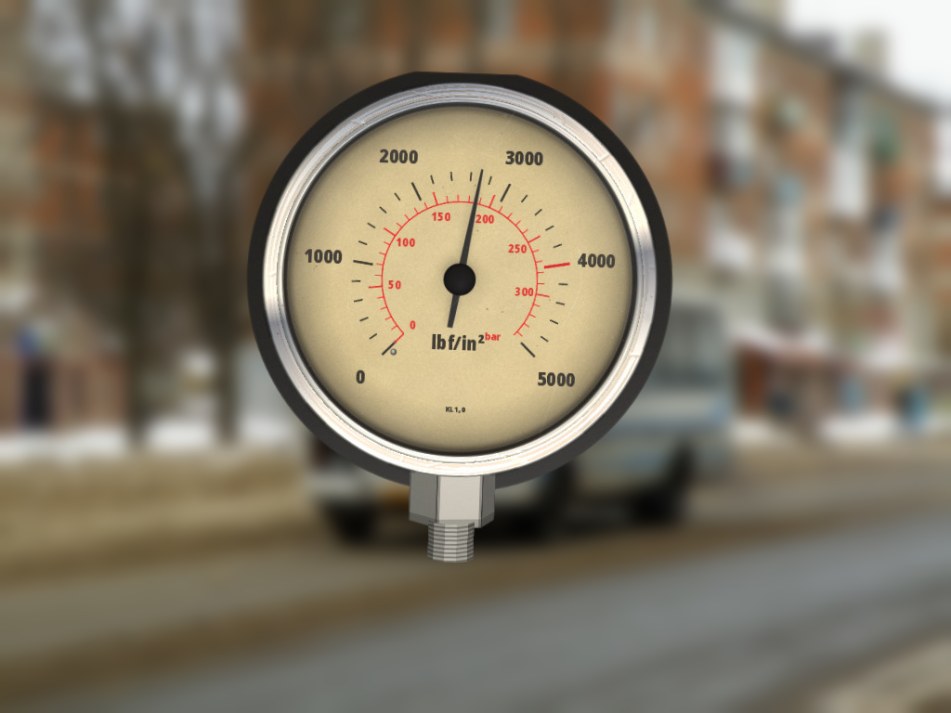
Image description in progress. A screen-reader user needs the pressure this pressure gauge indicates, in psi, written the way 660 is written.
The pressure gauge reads 2700
